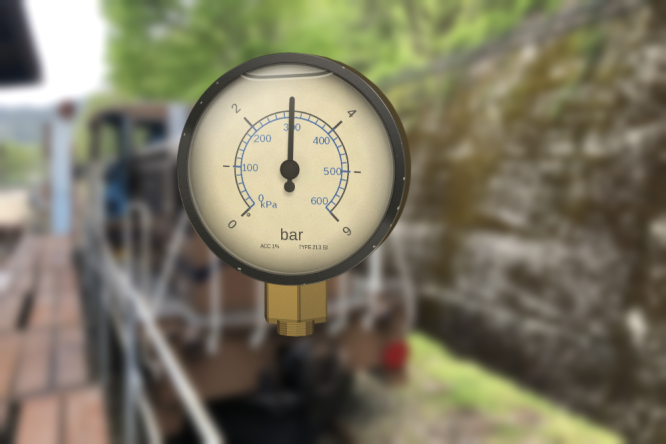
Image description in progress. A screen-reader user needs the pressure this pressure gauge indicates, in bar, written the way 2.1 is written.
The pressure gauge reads 3
